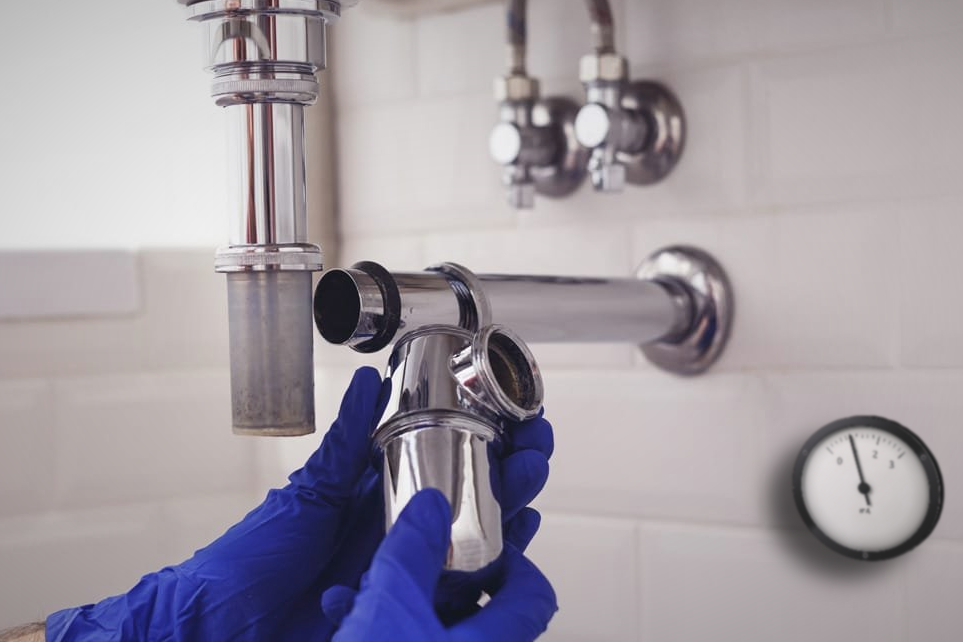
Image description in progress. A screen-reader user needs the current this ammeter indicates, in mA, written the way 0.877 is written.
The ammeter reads 1
